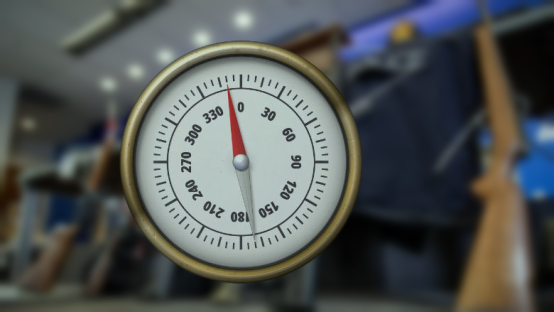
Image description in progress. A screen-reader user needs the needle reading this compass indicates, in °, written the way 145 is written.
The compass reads 350
